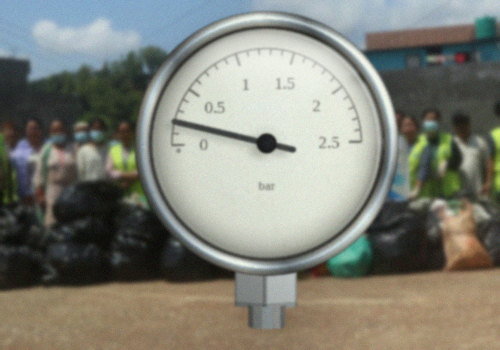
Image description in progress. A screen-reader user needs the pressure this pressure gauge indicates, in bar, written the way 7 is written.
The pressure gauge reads 0.2
